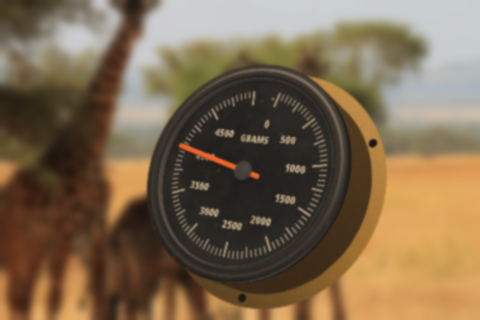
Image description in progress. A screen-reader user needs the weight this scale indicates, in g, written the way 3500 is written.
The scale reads 4000
